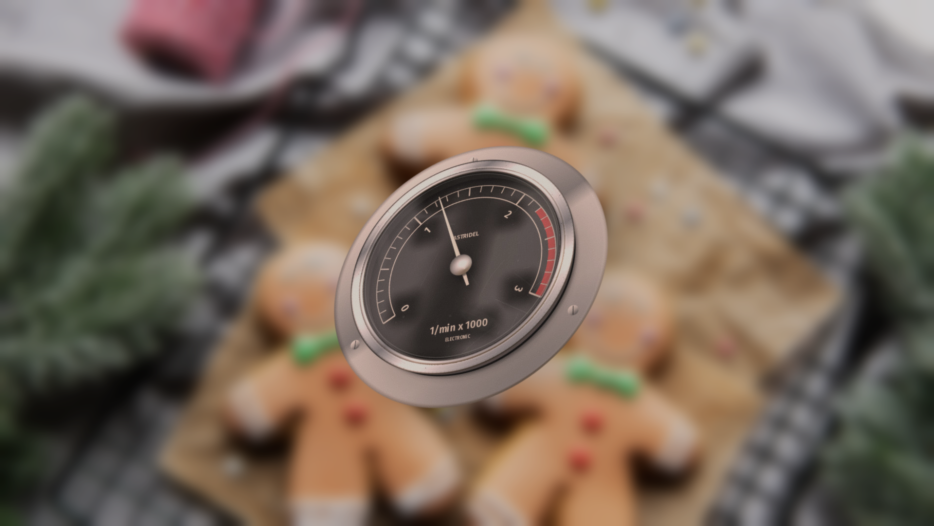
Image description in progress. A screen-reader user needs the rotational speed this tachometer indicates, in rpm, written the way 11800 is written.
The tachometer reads 1250
